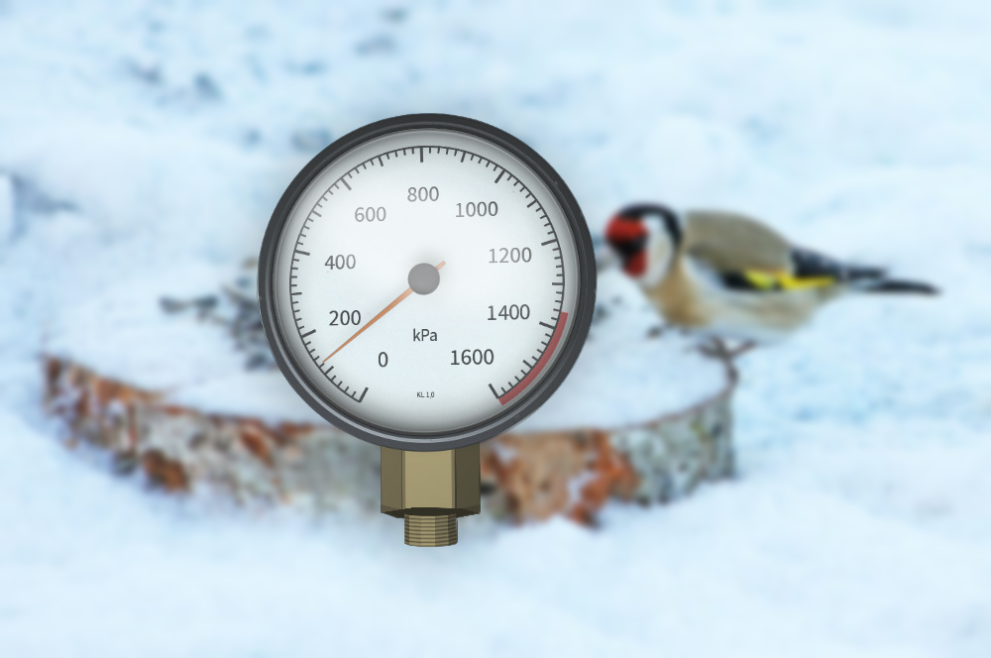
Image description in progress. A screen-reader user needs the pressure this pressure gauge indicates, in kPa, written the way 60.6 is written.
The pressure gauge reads 120
